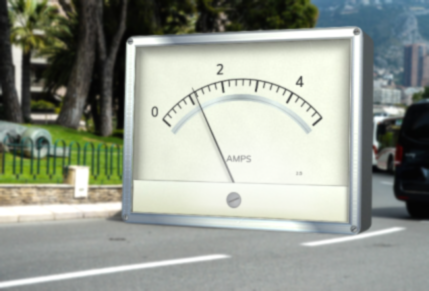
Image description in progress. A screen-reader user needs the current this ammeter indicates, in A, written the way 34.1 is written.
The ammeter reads 1.2
